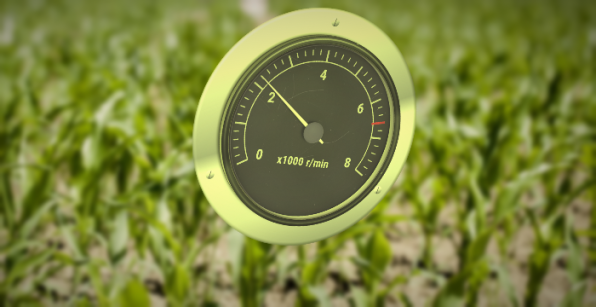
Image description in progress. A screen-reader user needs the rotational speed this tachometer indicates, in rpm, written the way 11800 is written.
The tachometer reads 2200
